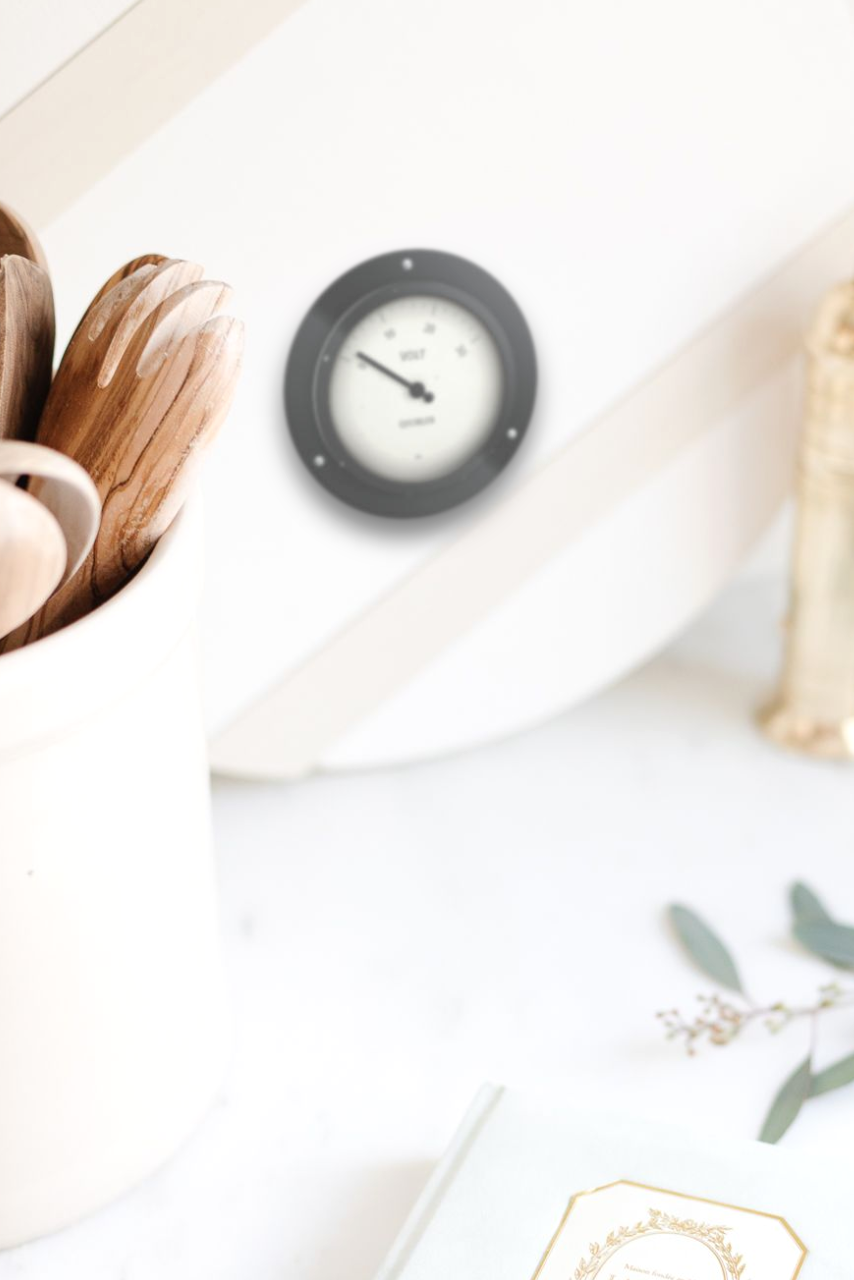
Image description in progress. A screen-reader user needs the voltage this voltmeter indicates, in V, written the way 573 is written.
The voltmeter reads 2
